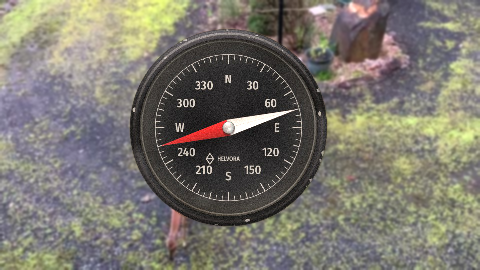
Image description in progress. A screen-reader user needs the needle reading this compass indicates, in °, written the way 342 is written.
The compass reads 255
